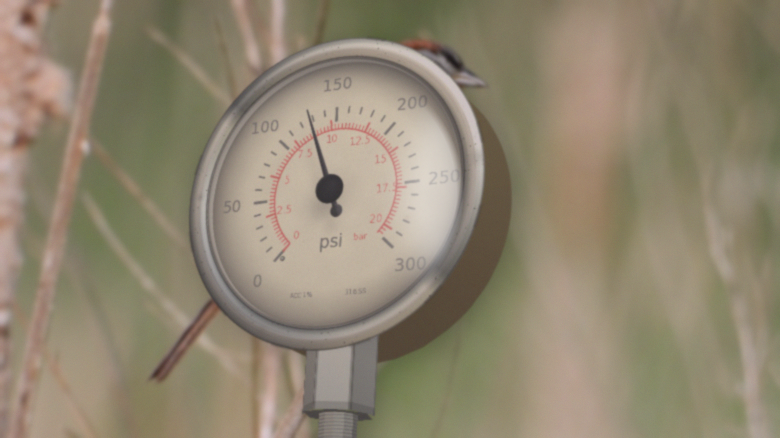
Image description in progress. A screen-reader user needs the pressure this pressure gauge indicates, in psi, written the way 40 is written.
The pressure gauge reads 130
